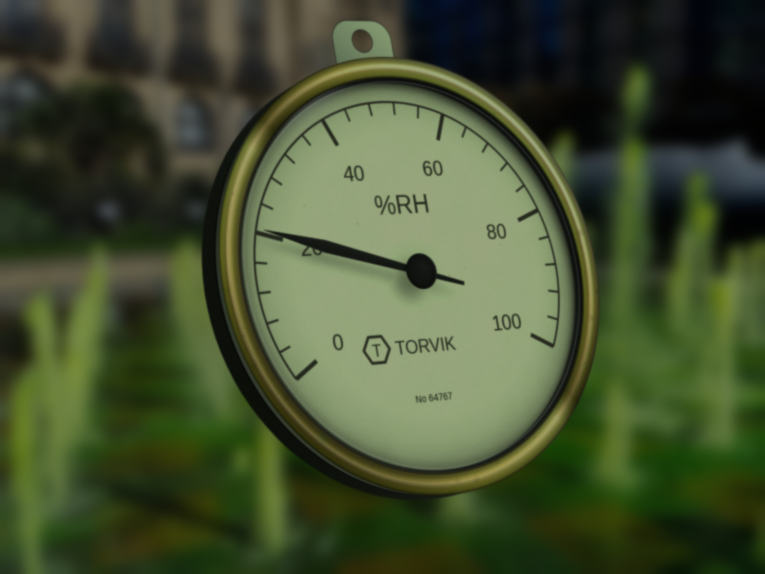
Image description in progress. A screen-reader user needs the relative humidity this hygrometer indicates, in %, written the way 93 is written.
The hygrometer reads 20
